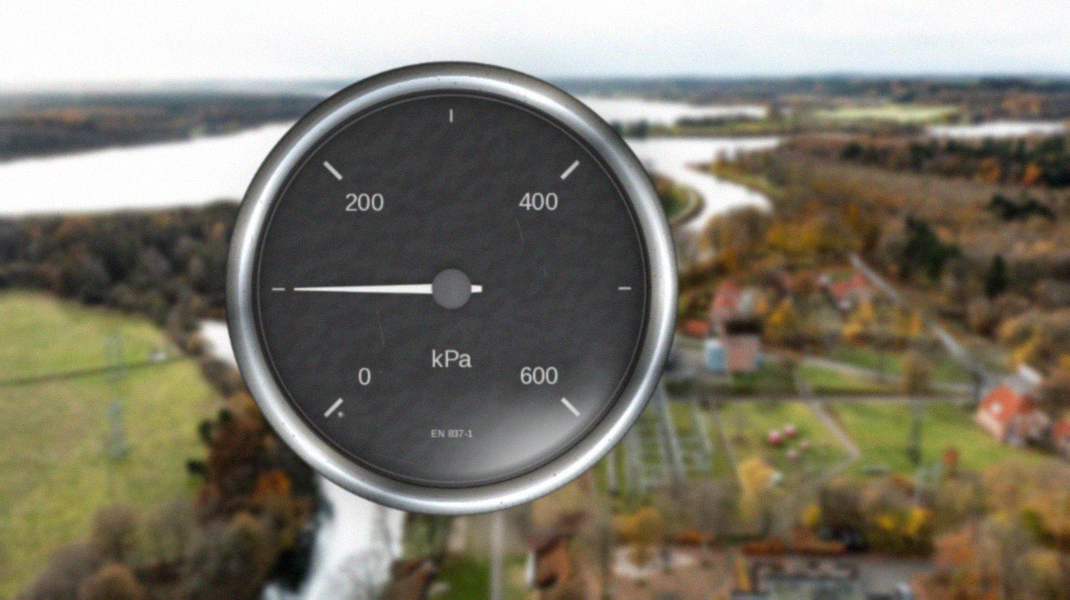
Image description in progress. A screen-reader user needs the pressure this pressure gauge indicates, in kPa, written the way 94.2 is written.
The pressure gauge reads 100
